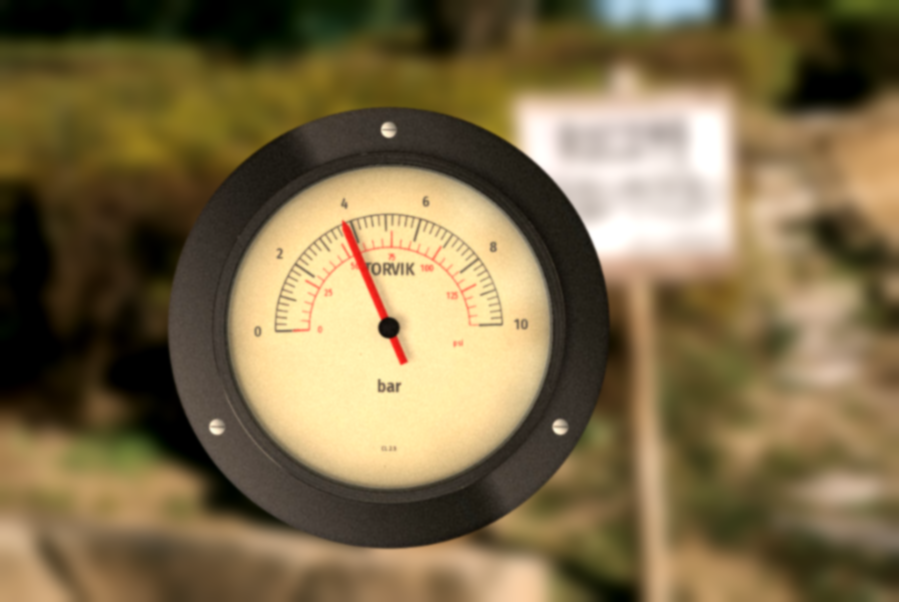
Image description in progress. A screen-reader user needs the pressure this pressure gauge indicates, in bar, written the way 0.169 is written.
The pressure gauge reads 3.8
